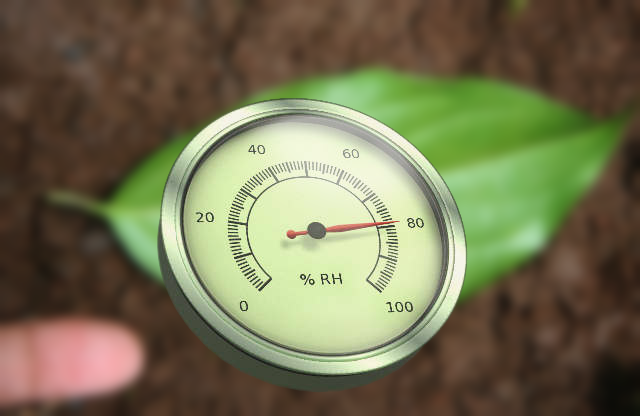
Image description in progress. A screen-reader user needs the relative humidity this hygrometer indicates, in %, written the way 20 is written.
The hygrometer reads 80
